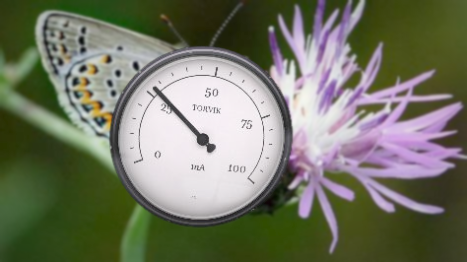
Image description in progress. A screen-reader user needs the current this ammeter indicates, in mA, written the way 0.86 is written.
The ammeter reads 27.5
